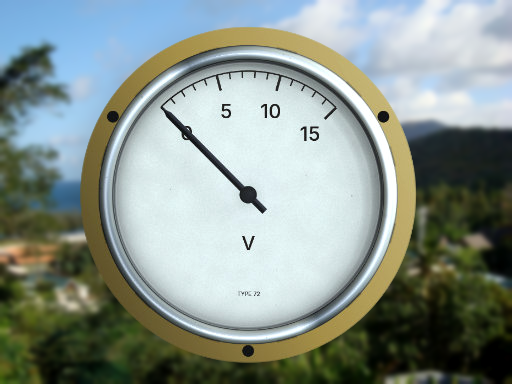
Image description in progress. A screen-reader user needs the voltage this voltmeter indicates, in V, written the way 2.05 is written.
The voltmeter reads 0
